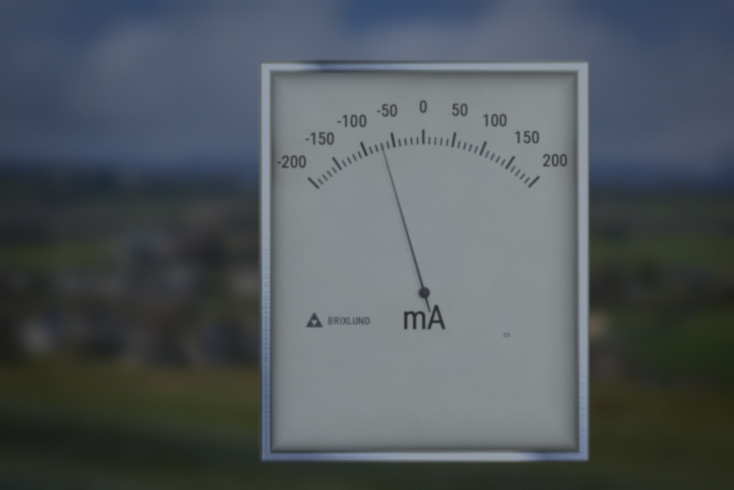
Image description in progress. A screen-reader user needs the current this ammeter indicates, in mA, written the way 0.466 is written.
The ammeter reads -70
